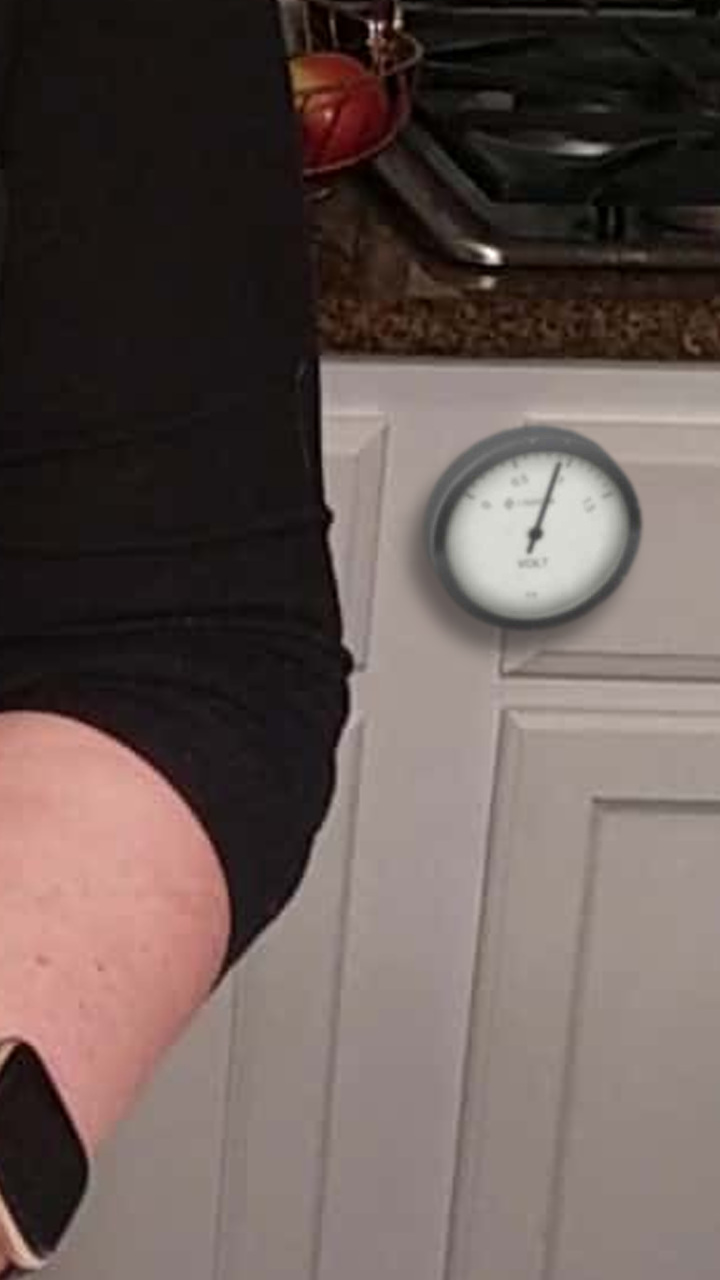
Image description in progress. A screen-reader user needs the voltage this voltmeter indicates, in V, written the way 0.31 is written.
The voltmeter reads 0.9
